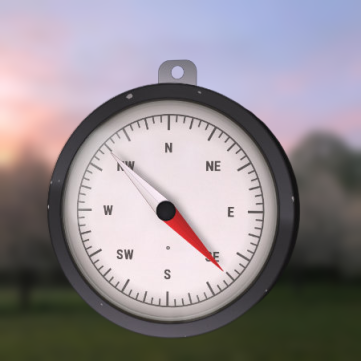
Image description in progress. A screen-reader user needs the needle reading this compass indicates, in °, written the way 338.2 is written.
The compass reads 135
